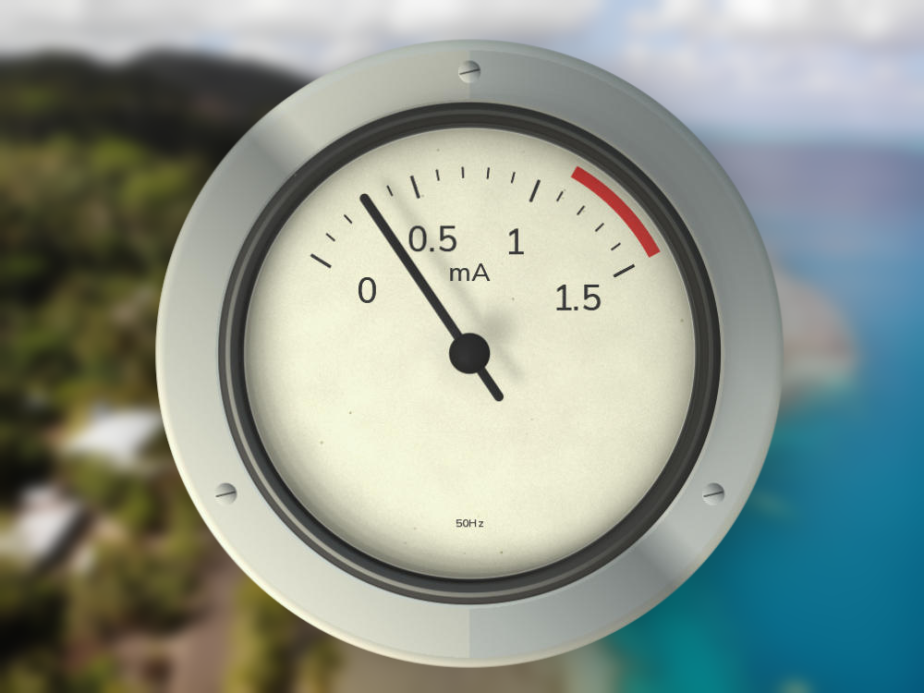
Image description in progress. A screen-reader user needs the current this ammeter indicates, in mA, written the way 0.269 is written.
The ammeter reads 0.3
